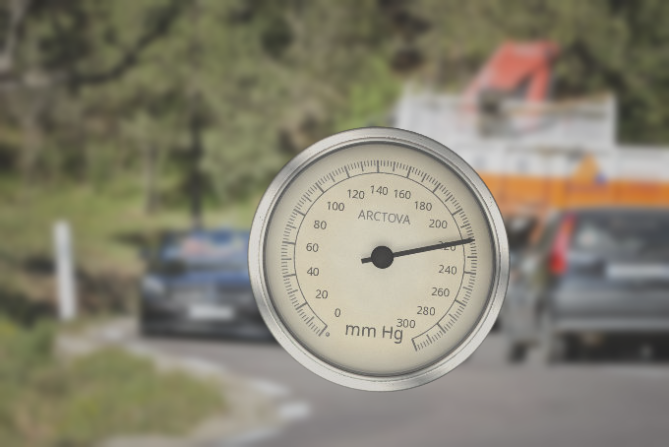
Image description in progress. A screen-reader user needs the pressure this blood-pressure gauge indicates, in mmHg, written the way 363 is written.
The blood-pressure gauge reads 220
